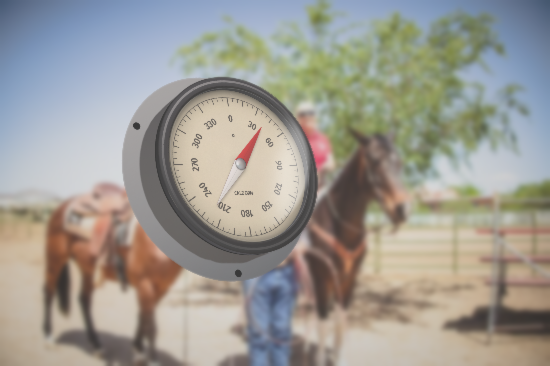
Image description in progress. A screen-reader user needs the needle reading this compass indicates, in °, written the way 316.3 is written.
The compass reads 40
